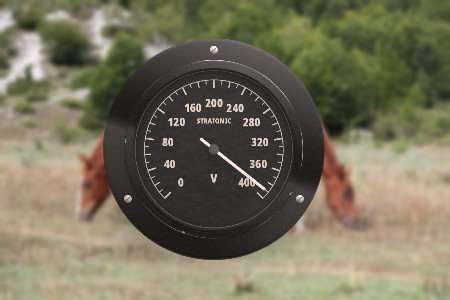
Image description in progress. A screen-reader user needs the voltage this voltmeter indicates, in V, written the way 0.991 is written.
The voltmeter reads 390
